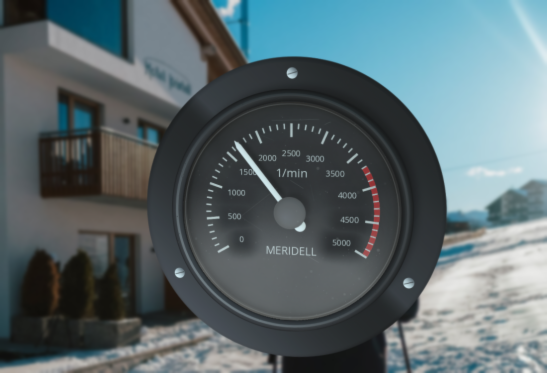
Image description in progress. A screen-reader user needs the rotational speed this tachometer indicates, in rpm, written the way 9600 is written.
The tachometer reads 1700
